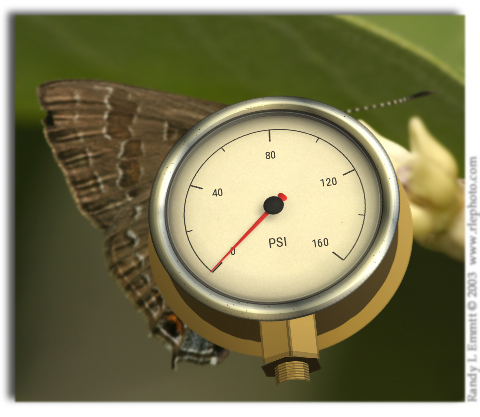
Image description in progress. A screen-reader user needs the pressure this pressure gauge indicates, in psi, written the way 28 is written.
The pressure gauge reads 0
